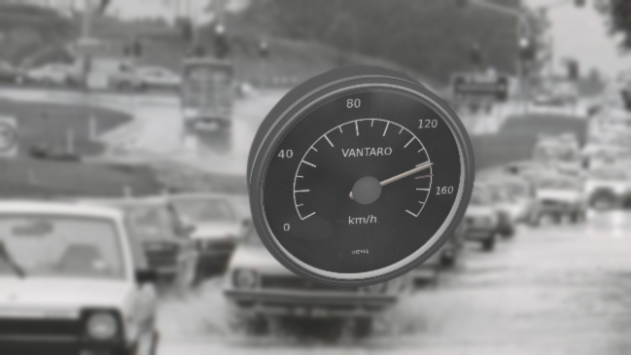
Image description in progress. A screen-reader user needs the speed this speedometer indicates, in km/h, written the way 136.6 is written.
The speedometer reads 140
